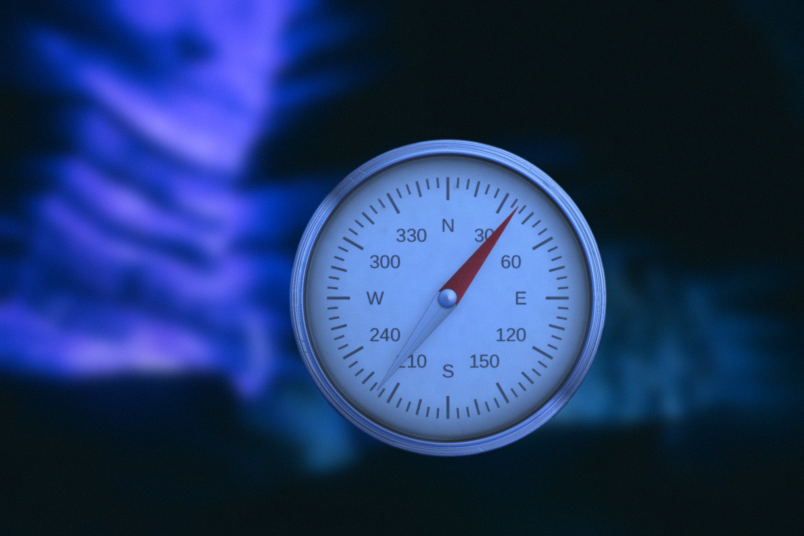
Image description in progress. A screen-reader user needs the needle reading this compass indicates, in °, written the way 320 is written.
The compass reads 37.5
